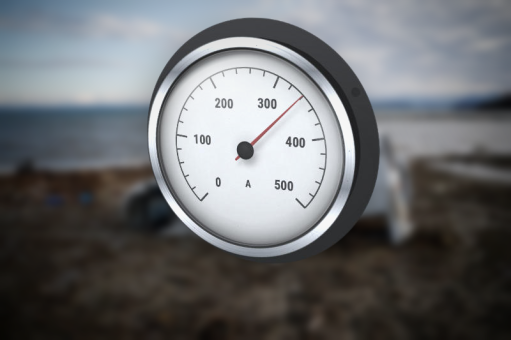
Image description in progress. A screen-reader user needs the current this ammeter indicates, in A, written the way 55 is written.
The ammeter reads 340
